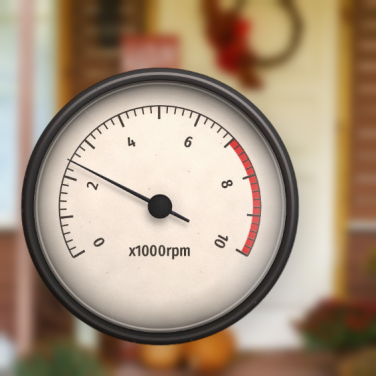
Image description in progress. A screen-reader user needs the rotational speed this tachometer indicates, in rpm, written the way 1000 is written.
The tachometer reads 2400
